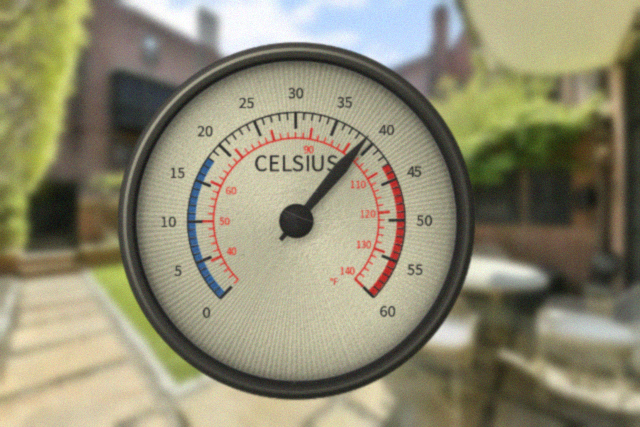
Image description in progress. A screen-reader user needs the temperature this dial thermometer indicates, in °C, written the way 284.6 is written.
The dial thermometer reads 39
